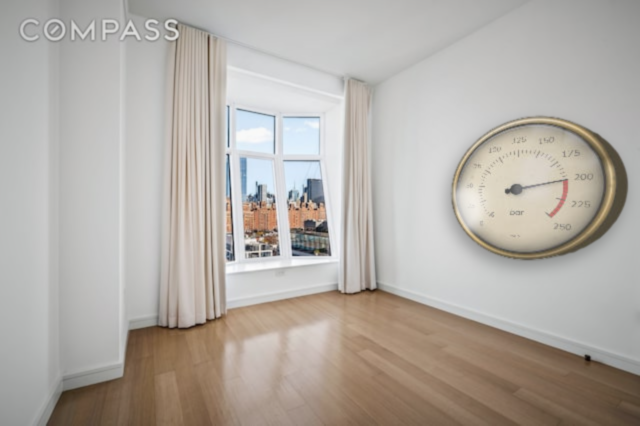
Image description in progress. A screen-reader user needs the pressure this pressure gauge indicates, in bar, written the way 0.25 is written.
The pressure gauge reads 200
